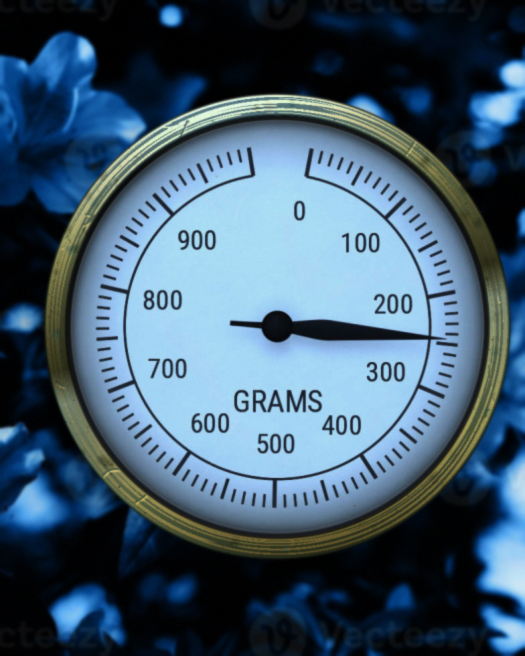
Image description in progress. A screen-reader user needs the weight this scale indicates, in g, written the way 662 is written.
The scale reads 245
